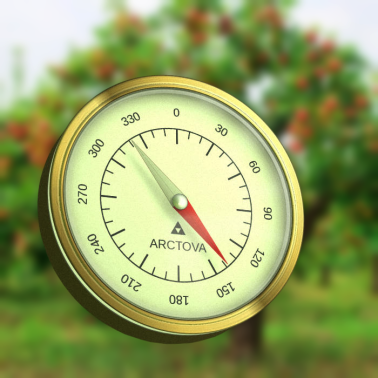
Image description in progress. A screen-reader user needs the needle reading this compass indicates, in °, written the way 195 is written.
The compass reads 140
